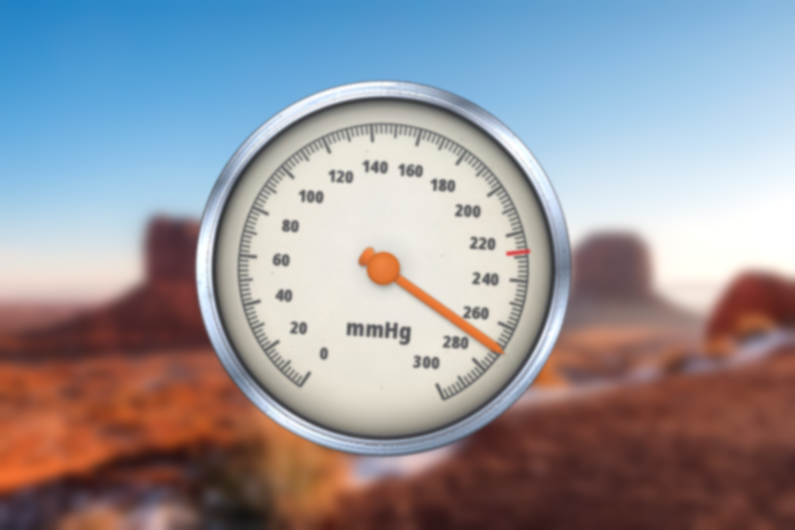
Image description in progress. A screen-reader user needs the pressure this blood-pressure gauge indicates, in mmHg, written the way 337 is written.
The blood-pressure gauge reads 270
